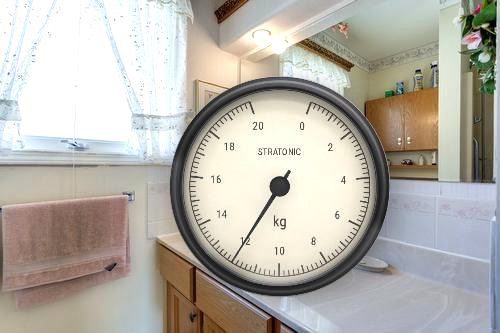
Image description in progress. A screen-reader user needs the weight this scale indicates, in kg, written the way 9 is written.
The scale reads 12
